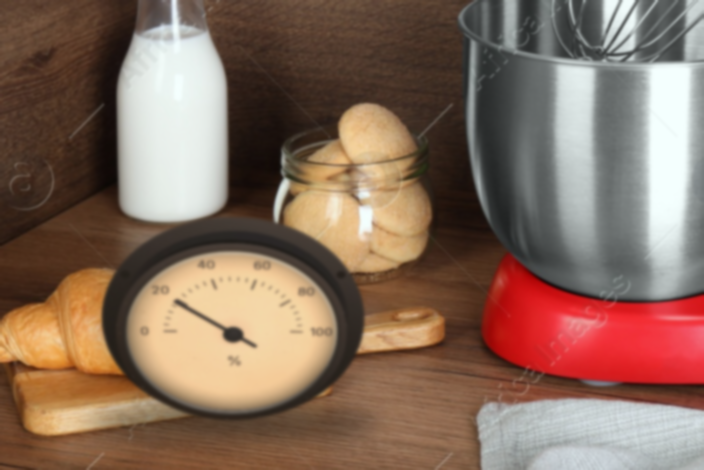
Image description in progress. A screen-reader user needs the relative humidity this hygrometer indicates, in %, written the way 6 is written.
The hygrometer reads 20
